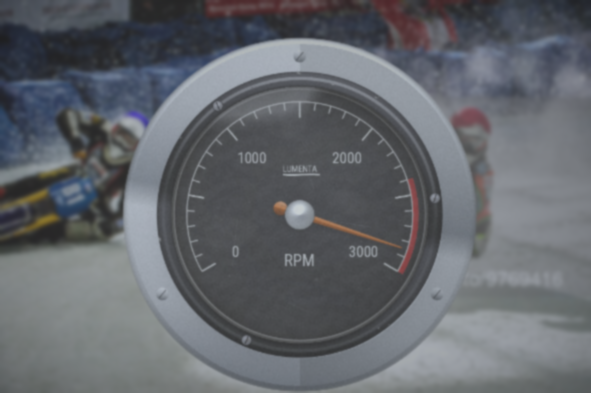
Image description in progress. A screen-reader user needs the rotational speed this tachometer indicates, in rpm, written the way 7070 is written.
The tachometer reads 2850
